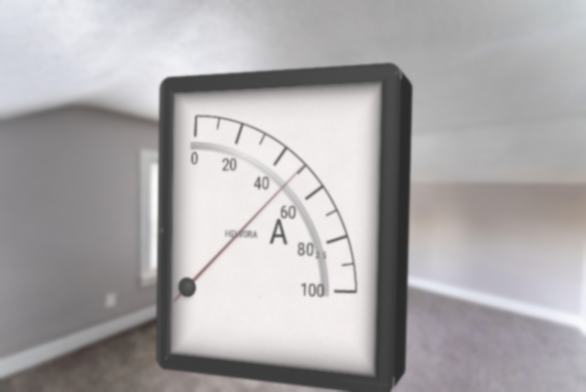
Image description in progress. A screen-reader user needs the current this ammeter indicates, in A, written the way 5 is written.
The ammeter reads 50
